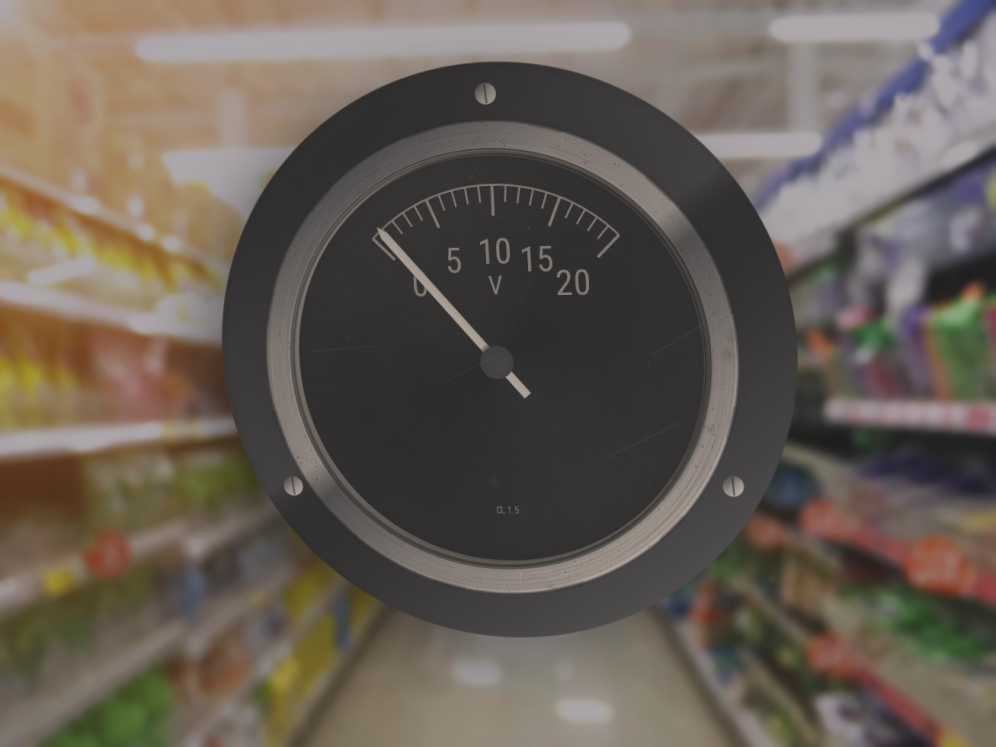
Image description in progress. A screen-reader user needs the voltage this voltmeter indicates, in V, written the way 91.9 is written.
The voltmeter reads 1
